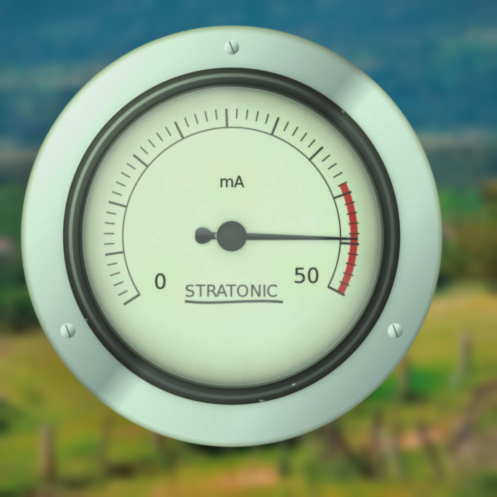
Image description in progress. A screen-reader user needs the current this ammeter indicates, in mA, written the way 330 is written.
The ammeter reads 44.5
